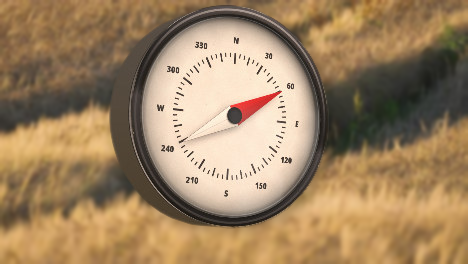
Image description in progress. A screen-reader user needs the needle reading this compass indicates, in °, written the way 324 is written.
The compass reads 60
